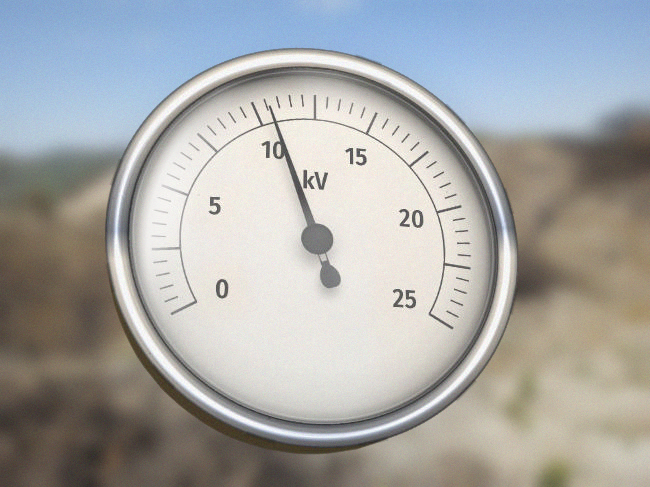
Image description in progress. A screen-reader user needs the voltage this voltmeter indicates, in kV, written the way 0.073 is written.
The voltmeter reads 10.5
